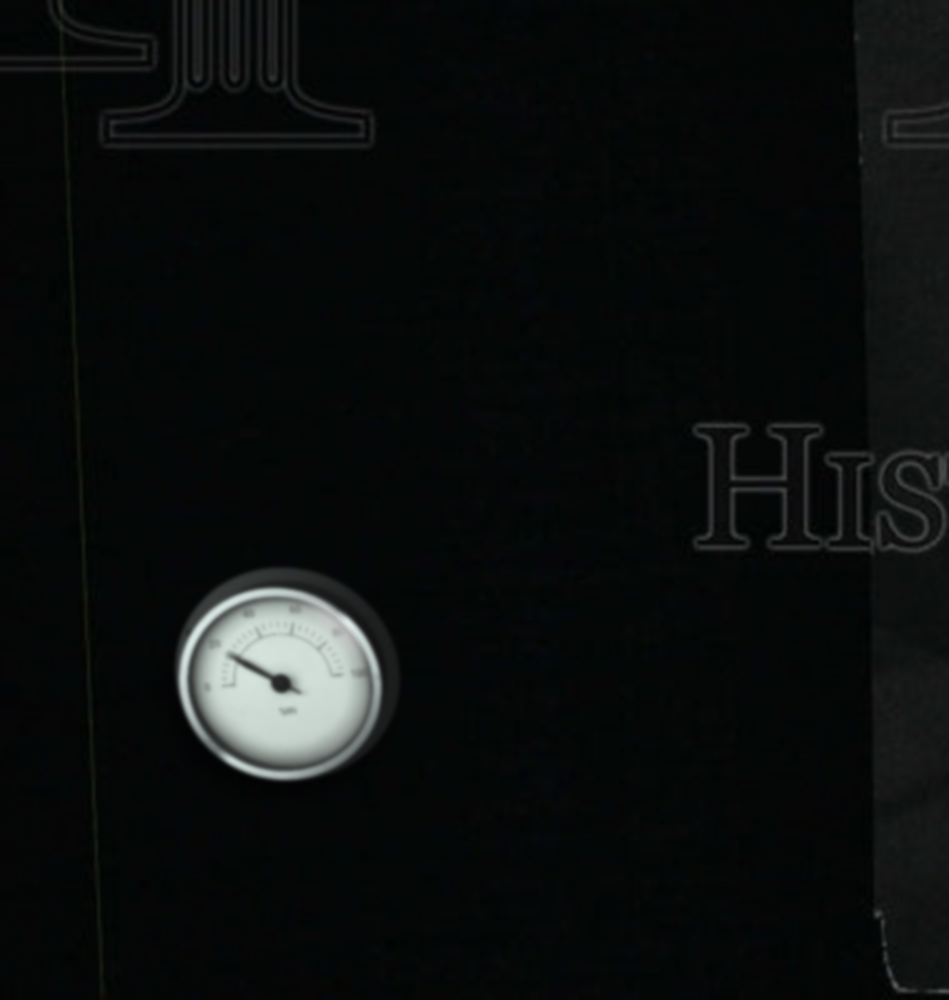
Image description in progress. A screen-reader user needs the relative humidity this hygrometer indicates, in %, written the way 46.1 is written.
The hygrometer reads 20
